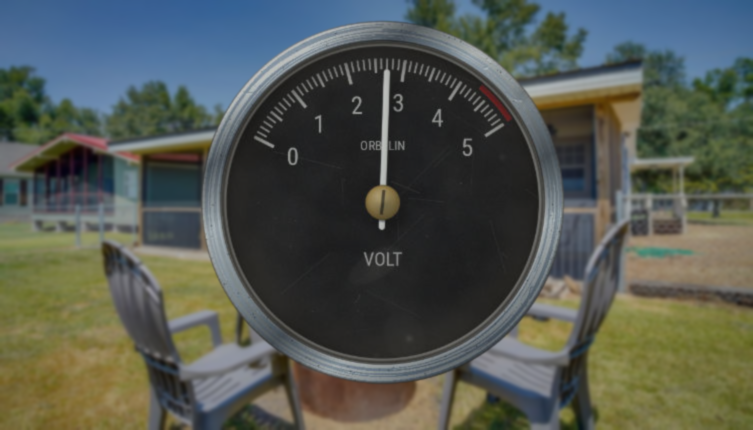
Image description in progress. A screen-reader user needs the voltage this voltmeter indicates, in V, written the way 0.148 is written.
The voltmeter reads 2.7
